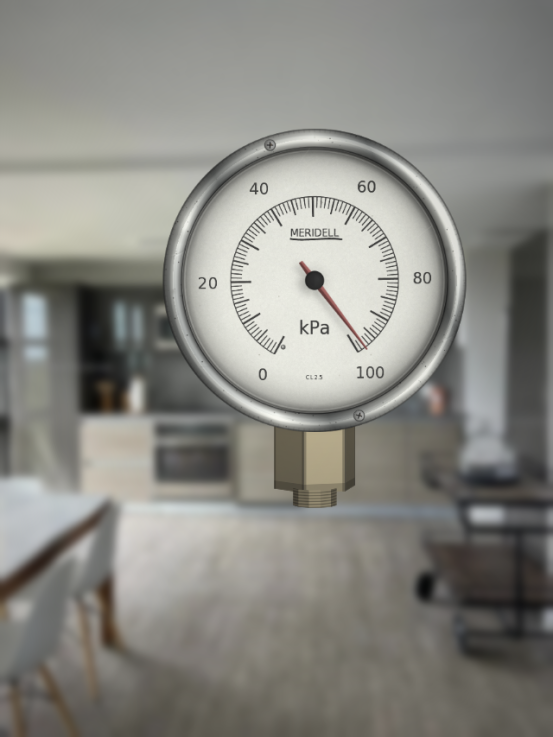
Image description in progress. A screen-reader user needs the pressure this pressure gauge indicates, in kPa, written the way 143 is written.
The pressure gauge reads 98
